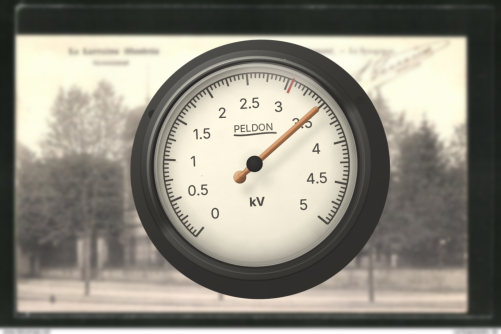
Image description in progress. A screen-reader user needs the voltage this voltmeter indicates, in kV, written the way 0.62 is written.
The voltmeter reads 3.5
